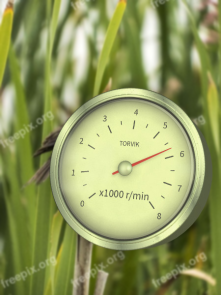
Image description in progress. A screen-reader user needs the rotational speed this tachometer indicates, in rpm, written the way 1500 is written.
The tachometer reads 5750
